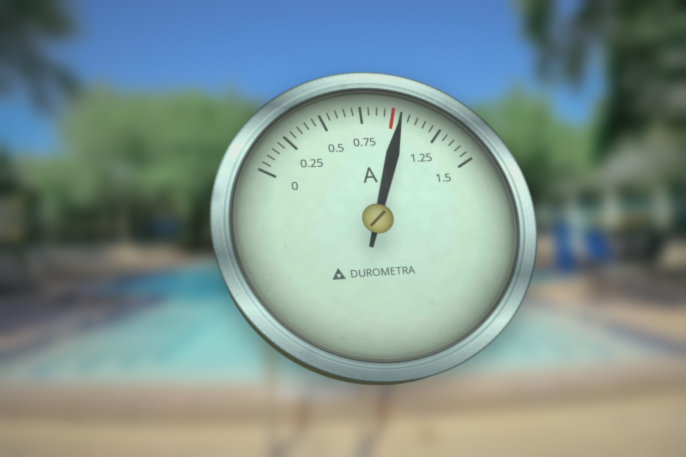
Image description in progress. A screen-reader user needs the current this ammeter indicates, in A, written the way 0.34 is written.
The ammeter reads 1
